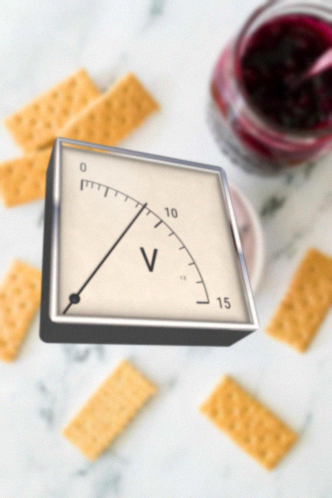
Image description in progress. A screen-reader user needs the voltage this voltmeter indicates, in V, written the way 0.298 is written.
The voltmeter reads 8.5
